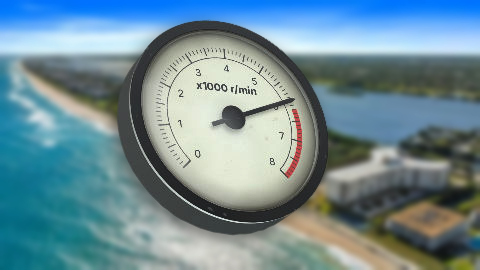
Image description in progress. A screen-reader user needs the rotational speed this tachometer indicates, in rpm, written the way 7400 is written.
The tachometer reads 6000
